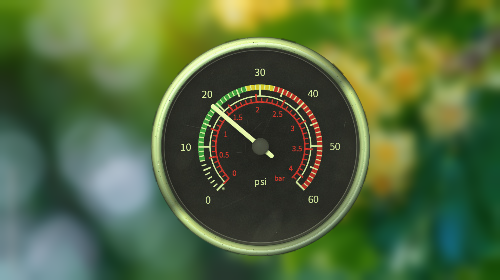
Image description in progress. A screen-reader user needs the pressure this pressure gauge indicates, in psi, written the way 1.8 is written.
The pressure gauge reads 19
